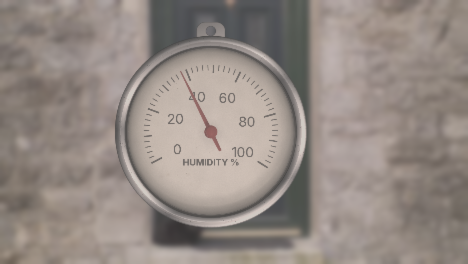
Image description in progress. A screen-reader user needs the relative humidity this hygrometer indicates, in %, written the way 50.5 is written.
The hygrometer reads 38
